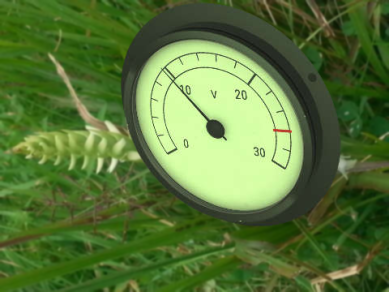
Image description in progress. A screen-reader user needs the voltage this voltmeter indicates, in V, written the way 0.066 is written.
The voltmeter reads 10
